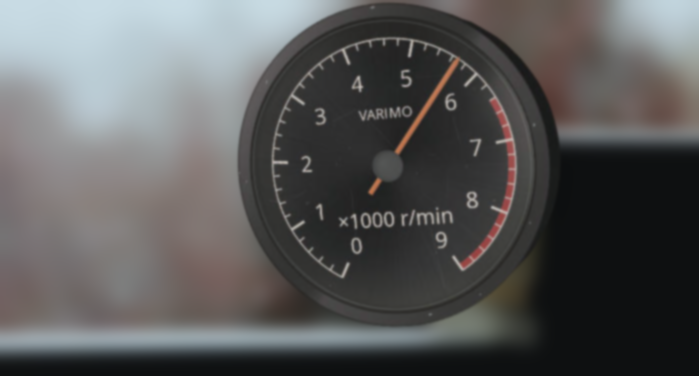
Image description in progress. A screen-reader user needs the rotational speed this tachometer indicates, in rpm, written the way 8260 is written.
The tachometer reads 5700
